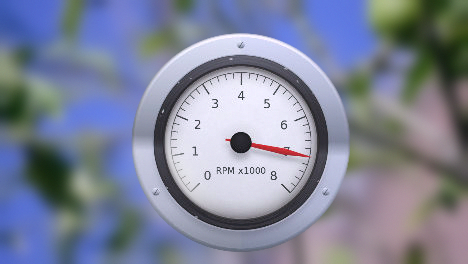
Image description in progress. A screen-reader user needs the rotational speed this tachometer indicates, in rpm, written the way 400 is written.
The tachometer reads 7000
